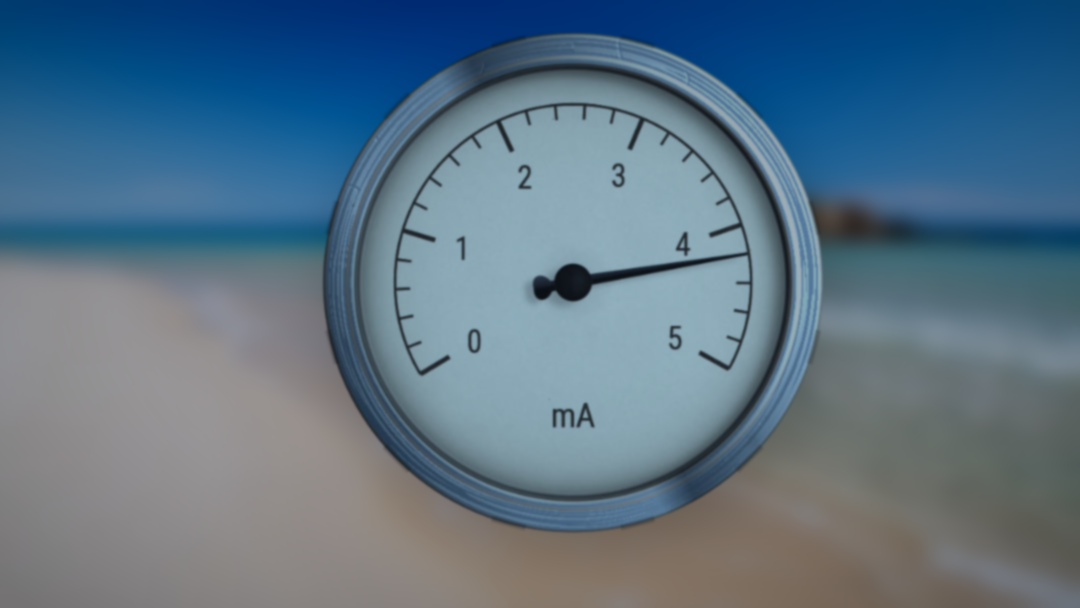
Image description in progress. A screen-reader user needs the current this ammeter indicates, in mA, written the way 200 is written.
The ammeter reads 4.2
